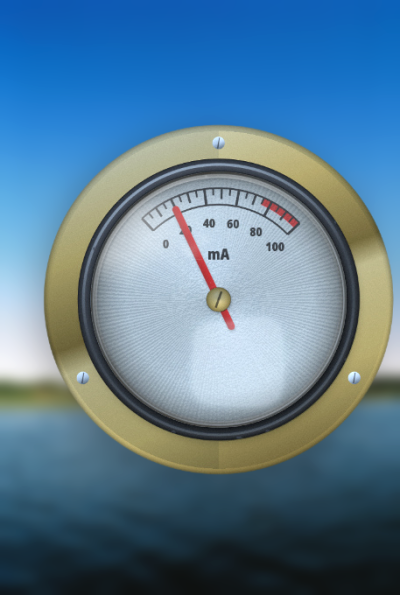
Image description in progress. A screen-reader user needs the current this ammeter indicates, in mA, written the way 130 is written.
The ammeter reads 20
